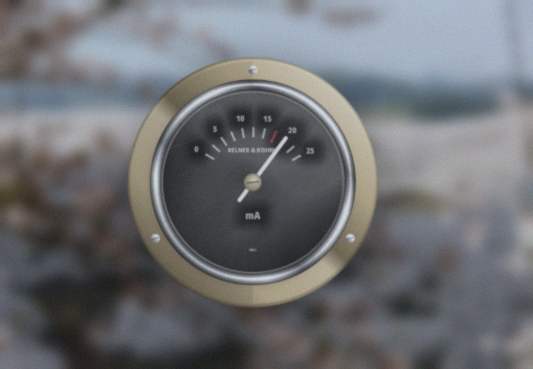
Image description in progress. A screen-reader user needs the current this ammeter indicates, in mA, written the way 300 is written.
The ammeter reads 20
